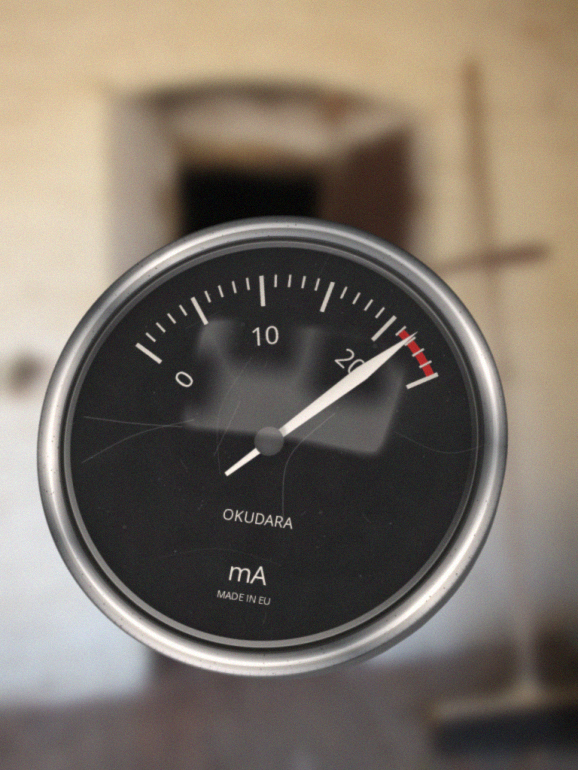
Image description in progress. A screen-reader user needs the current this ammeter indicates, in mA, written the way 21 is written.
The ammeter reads 22
